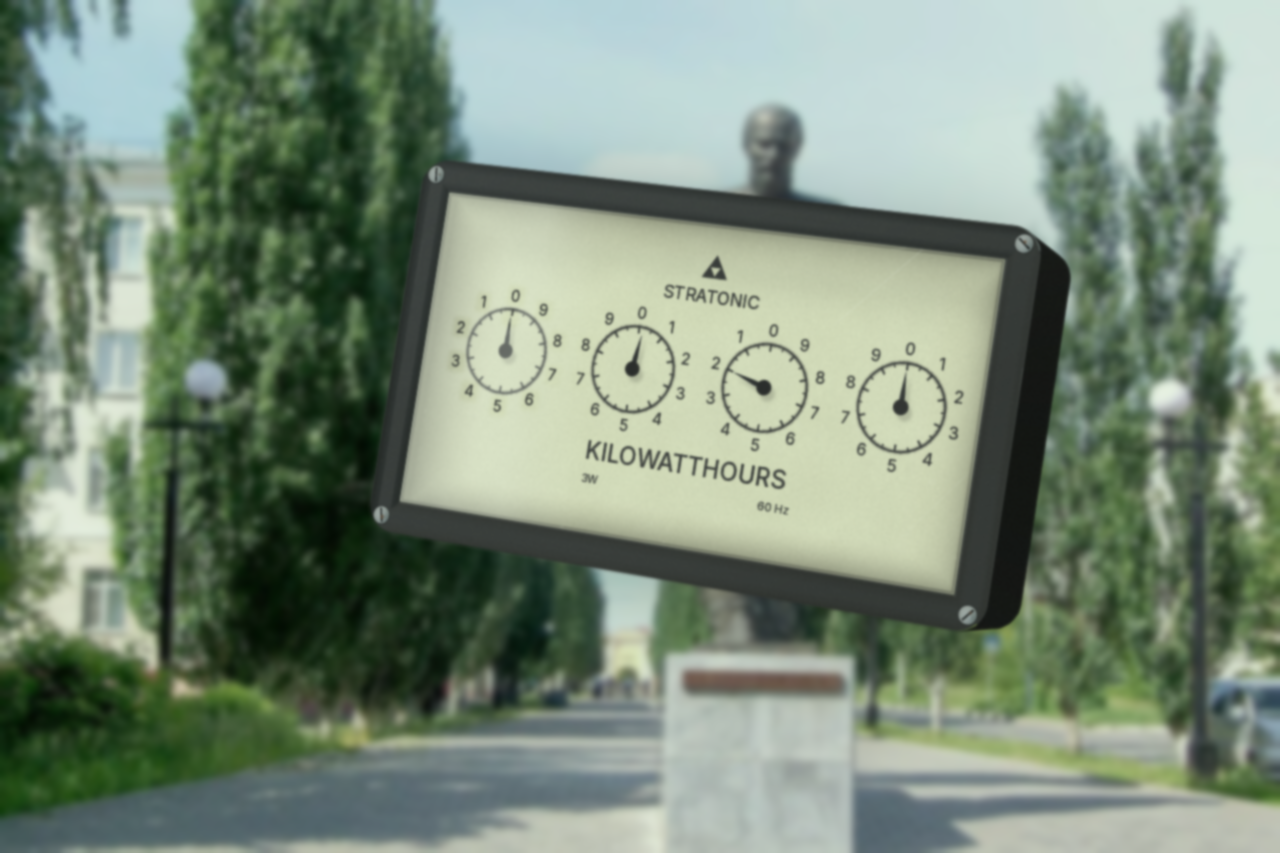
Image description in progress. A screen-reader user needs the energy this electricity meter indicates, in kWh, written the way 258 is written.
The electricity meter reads 20
